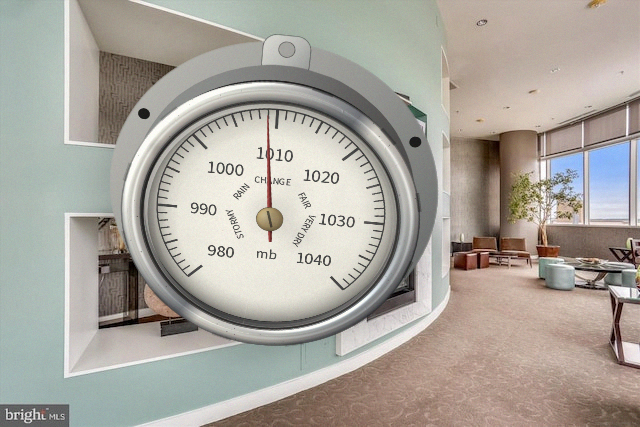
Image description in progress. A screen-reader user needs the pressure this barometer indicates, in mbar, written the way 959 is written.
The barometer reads 1009
